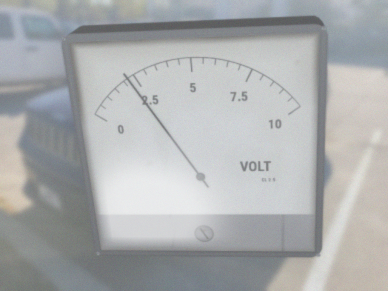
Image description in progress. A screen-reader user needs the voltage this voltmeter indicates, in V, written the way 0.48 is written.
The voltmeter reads 2.25
